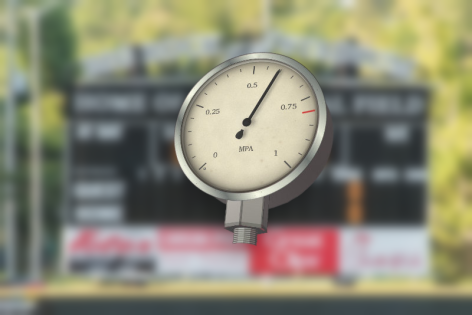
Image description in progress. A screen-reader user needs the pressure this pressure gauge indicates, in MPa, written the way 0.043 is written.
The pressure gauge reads 0.6
